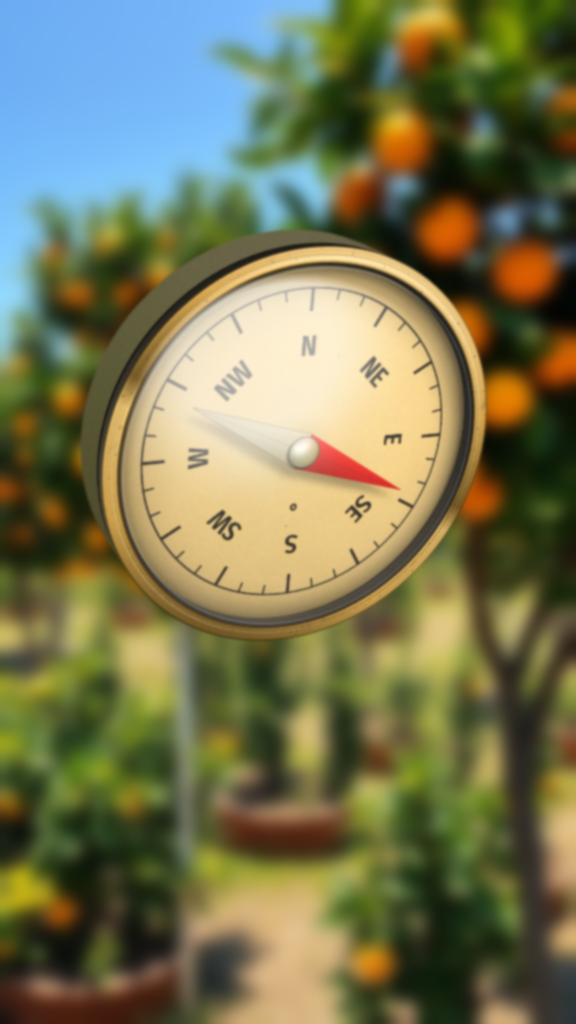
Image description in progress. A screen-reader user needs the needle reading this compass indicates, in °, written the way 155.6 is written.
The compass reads 115
